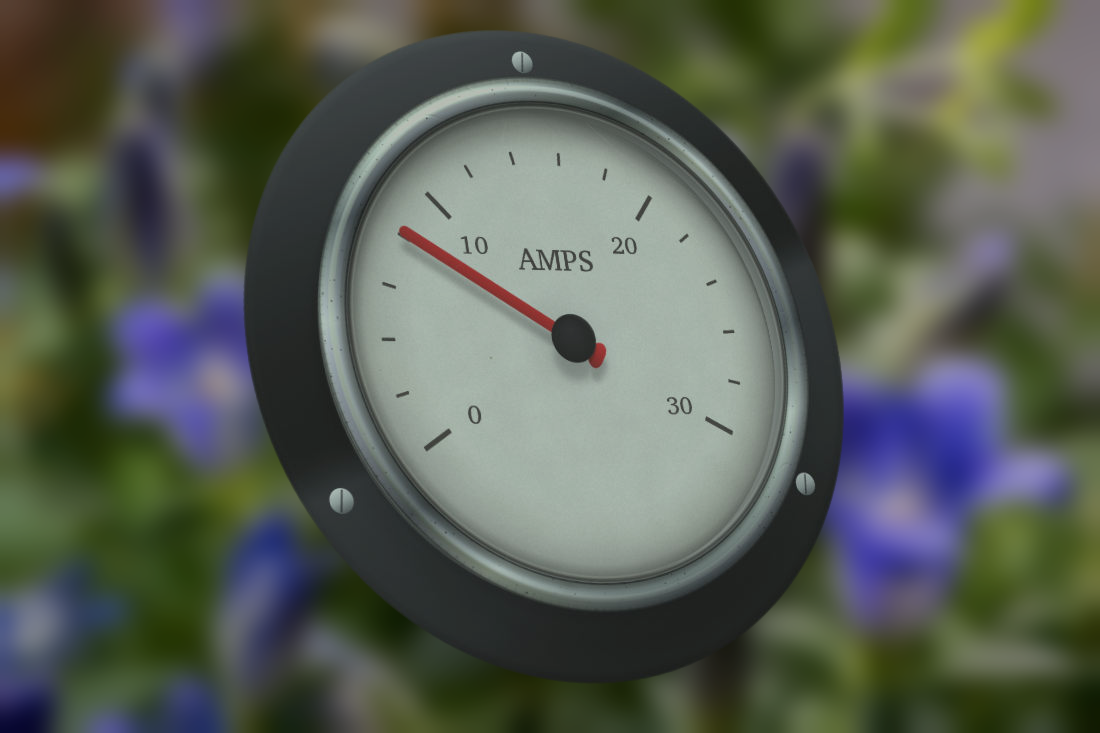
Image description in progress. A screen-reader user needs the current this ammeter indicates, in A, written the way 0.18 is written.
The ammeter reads 8
